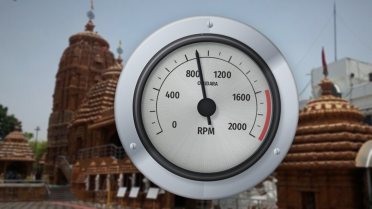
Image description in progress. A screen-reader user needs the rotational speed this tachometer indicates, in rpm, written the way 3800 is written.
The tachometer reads 900
